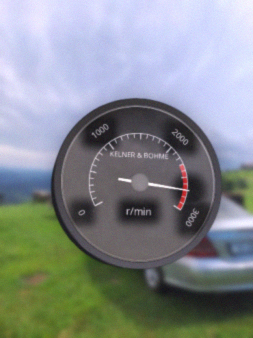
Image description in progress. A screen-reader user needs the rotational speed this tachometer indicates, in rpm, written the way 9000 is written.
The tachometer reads 2700
